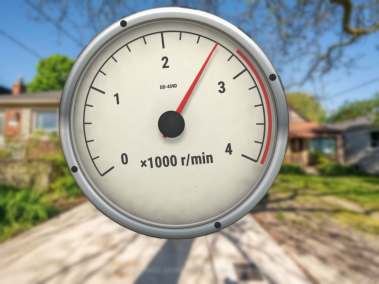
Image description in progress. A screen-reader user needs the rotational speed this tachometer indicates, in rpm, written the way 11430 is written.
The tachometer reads 2600
